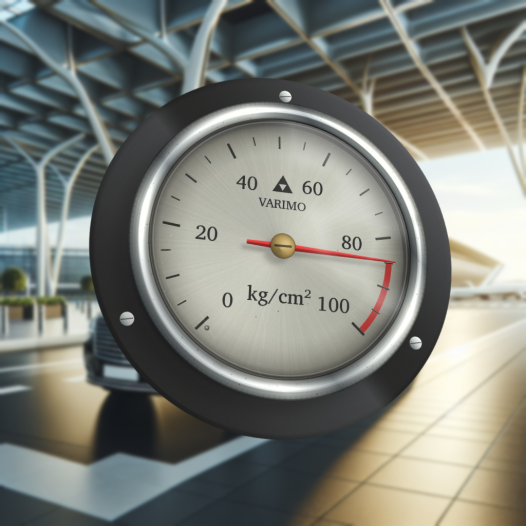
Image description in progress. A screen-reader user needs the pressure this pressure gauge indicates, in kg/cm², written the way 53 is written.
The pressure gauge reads 85
